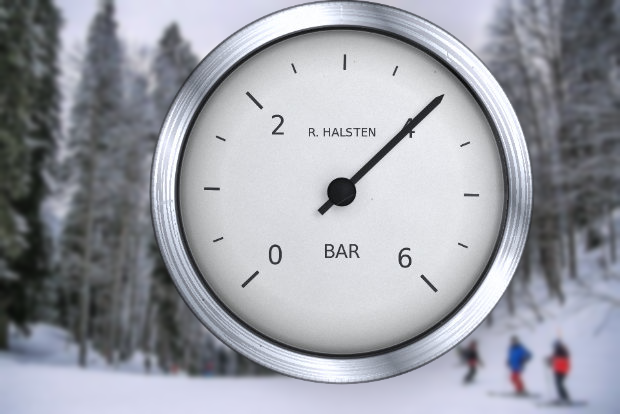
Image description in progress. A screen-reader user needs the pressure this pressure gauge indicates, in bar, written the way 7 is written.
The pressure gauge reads 4
